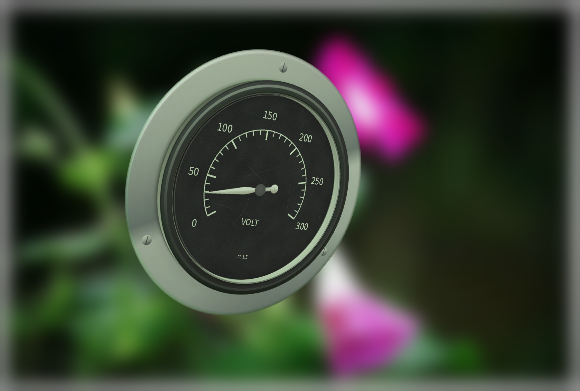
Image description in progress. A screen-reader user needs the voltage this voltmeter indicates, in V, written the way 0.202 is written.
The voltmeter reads 30
